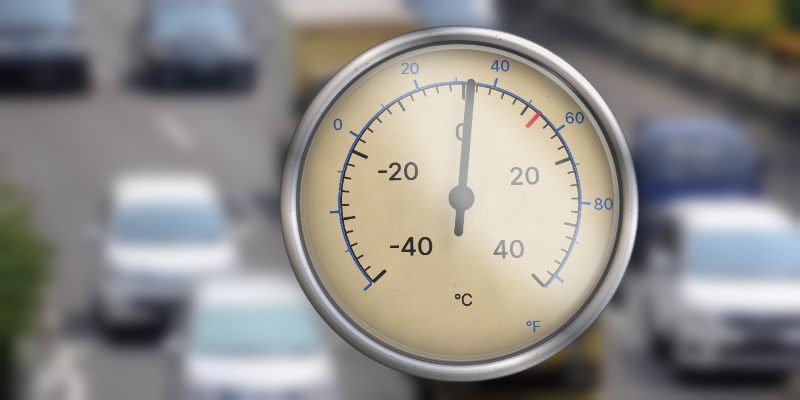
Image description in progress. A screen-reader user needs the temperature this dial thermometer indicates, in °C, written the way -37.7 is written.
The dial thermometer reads 1
